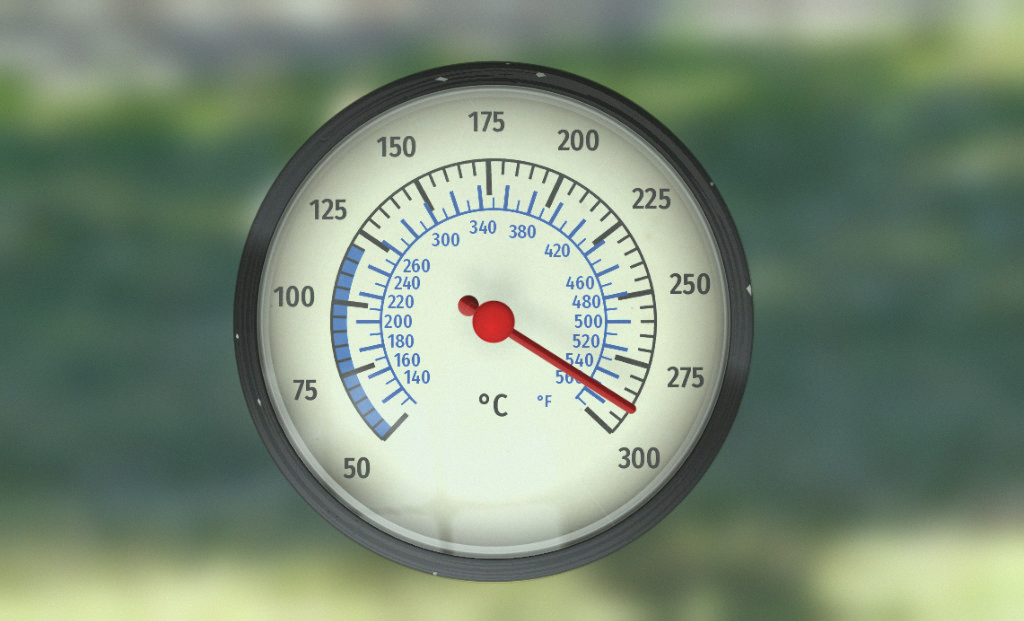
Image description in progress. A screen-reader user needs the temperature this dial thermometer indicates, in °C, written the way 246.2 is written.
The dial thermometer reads 290
